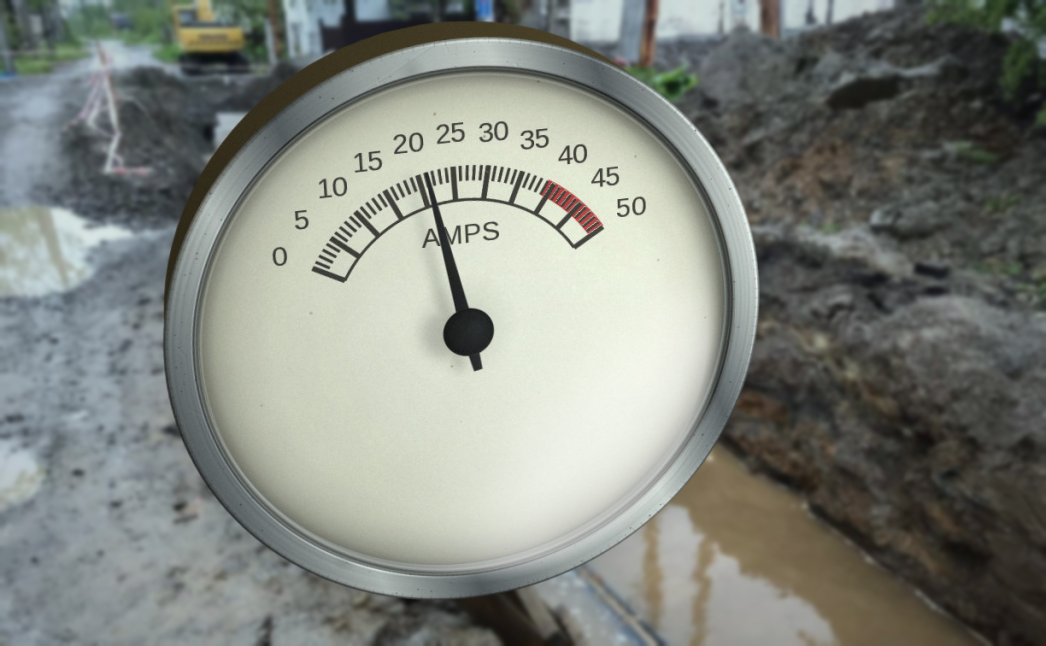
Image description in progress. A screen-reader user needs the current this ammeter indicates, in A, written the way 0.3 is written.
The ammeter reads 21
